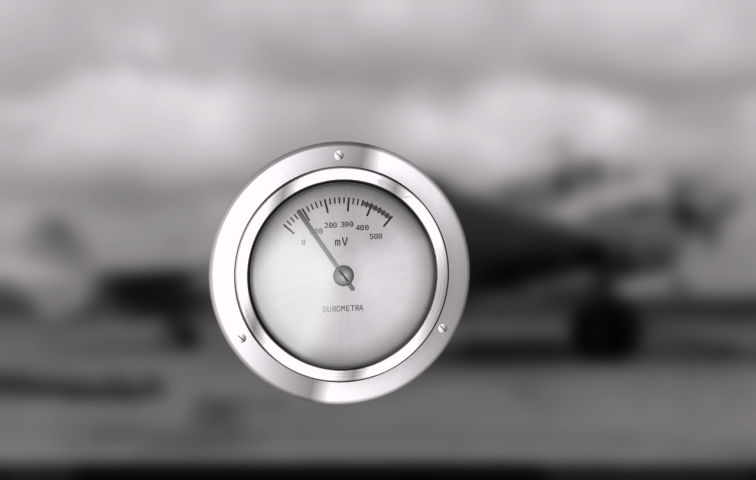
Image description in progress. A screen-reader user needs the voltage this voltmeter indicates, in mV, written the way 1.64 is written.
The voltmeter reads 80
